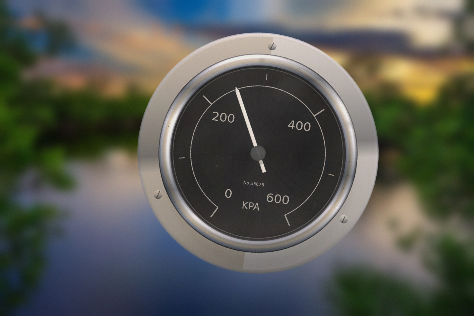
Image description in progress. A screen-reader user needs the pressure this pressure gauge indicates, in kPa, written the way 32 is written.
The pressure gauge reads 250
